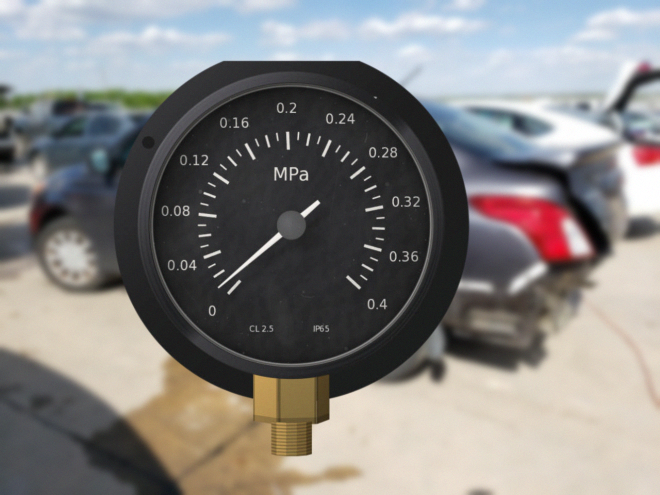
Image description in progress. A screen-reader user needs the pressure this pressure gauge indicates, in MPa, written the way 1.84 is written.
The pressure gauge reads 0.01
